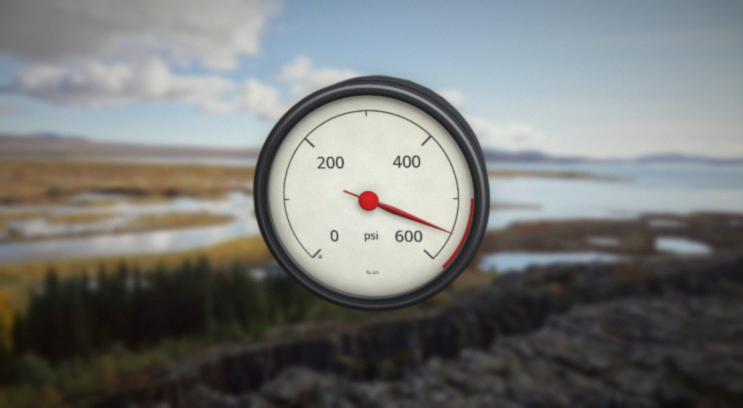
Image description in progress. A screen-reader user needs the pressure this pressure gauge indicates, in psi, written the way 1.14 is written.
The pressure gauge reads 550
